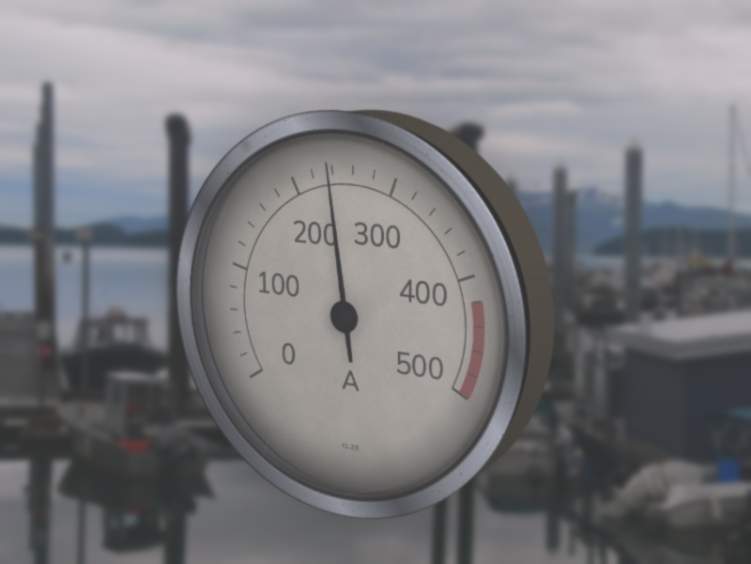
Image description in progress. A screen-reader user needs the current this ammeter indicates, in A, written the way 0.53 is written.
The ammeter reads 240
